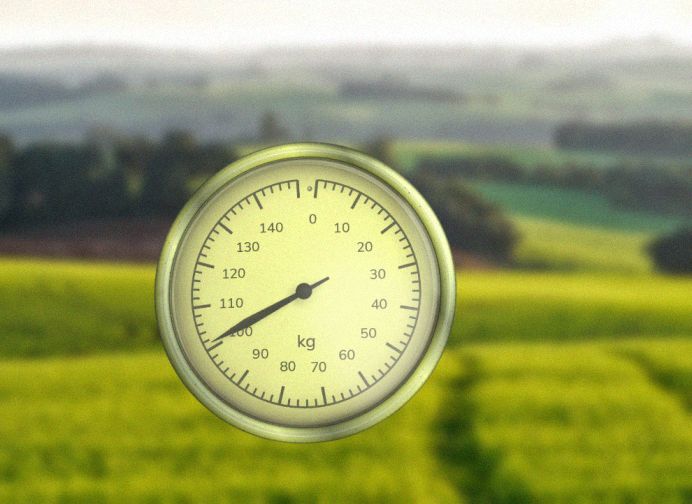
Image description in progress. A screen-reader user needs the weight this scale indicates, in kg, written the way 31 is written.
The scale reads 101
